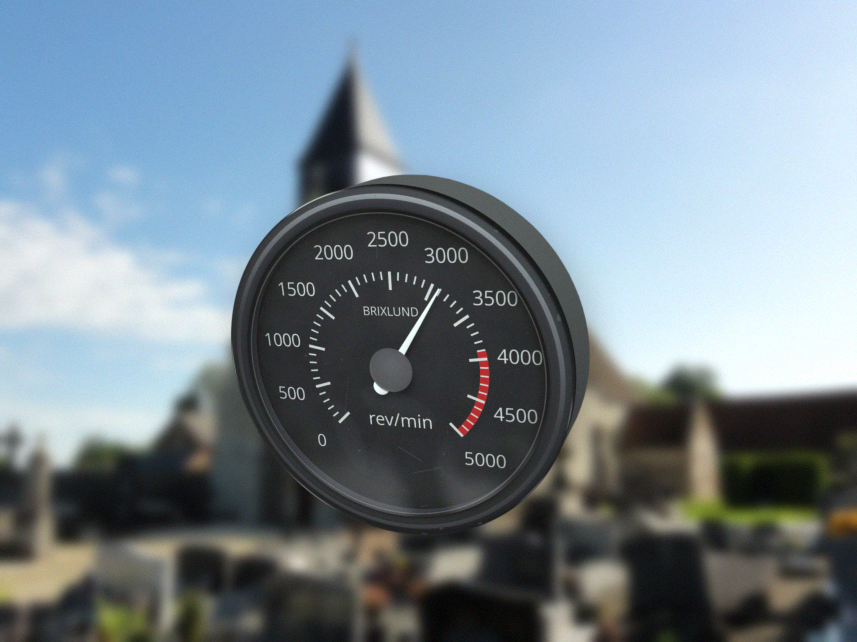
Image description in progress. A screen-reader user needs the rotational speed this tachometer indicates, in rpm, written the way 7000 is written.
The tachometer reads 3100
